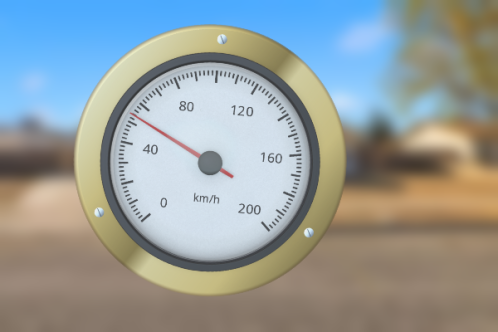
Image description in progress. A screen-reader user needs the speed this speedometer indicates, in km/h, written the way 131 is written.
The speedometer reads 54
